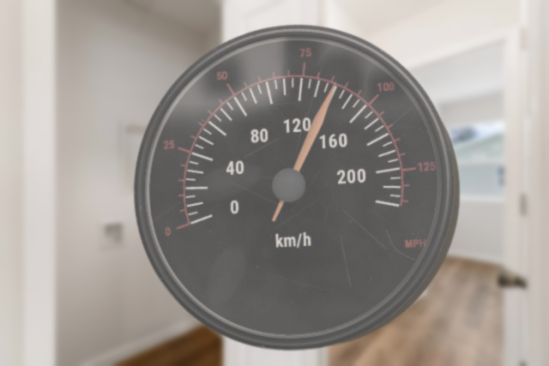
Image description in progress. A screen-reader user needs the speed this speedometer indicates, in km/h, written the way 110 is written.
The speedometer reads 140
